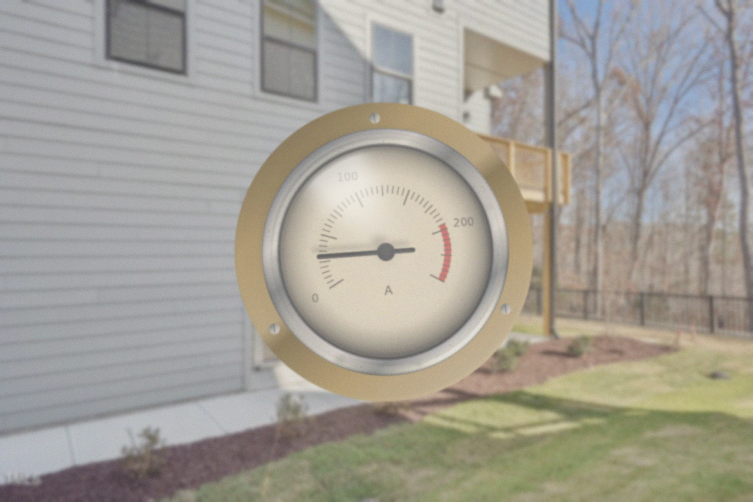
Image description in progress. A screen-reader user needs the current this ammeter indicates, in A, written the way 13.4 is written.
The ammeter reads 30
